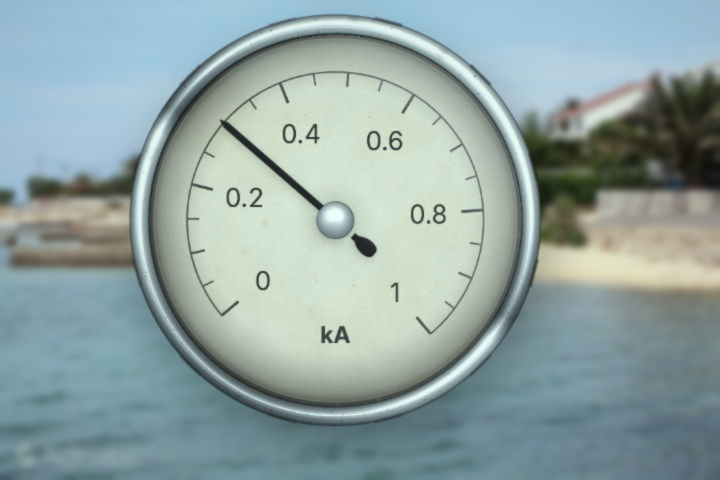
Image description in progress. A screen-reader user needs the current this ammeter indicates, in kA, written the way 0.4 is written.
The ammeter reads 0.3
